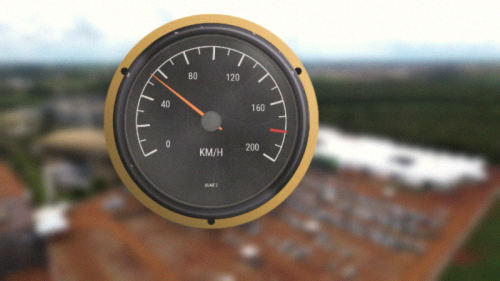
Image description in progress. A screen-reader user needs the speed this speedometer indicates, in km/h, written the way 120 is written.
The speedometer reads 55
